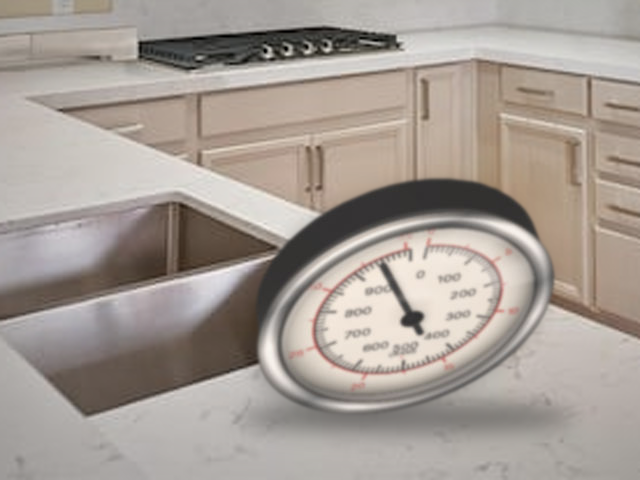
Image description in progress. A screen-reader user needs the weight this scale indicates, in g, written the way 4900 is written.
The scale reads 950
